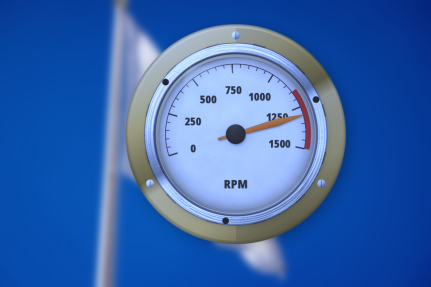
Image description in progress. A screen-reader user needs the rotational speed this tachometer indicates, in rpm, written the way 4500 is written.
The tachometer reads 1300
